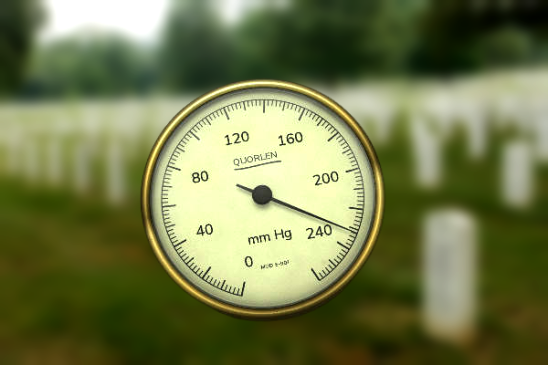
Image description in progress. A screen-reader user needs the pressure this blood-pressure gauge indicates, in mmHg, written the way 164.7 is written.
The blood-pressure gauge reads 232
